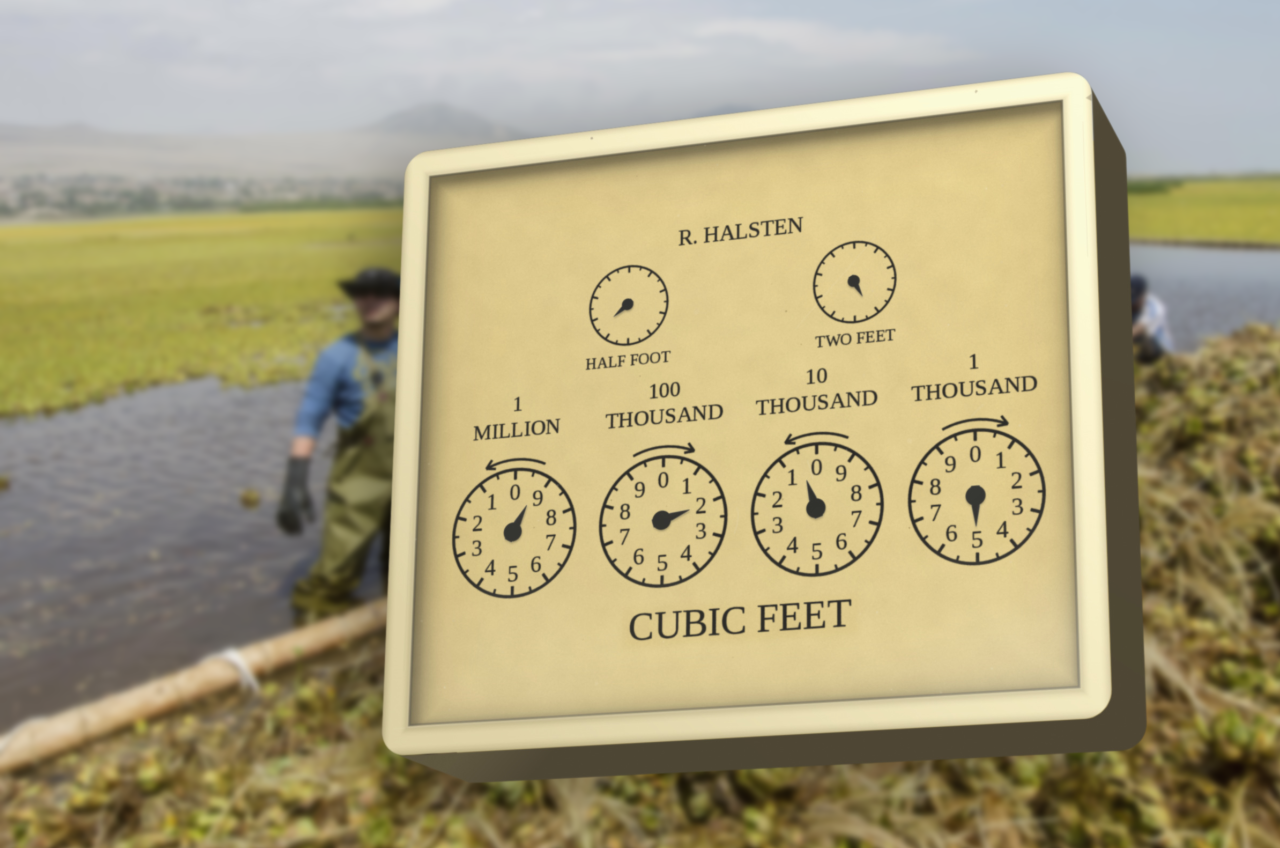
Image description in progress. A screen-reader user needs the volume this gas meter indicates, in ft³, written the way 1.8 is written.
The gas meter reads 920500
